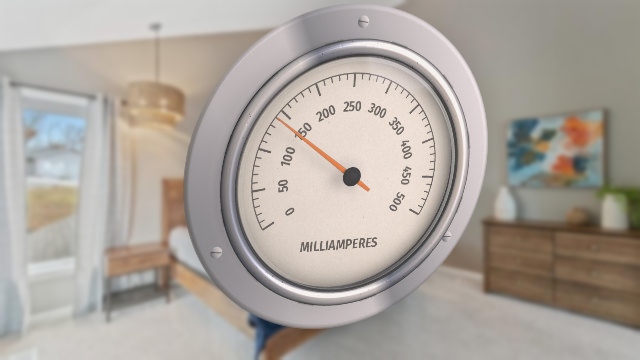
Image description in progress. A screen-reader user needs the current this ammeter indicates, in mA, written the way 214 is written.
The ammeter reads 140
